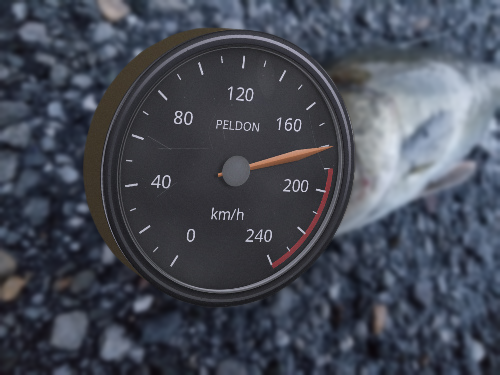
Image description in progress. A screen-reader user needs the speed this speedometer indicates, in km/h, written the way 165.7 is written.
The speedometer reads 180
